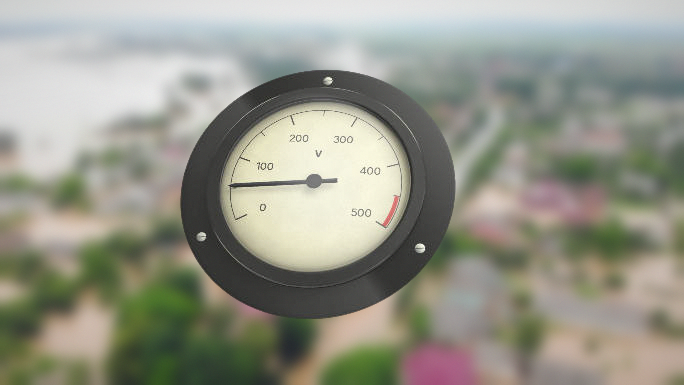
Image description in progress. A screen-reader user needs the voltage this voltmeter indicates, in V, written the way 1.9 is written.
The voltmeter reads 50
